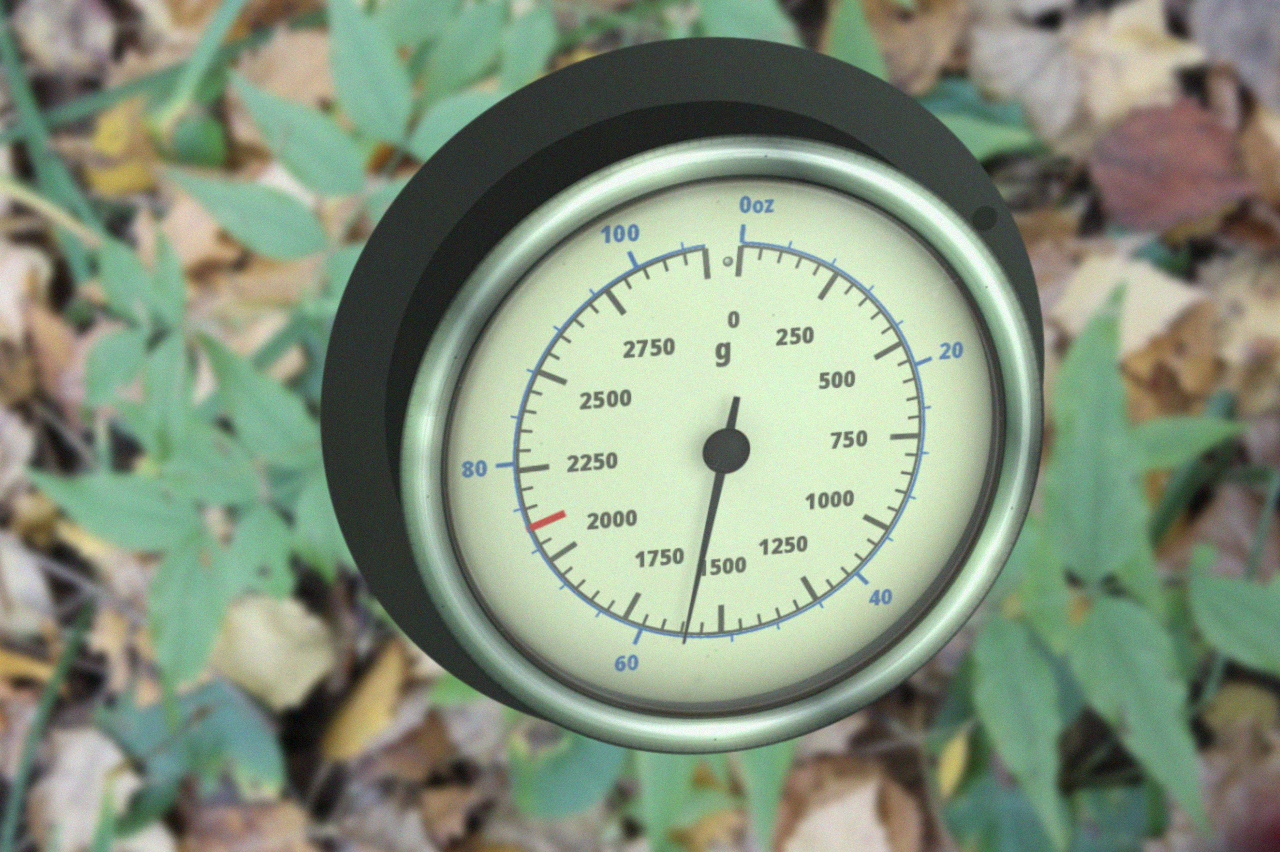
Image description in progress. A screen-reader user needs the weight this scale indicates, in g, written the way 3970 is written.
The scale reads 1600
